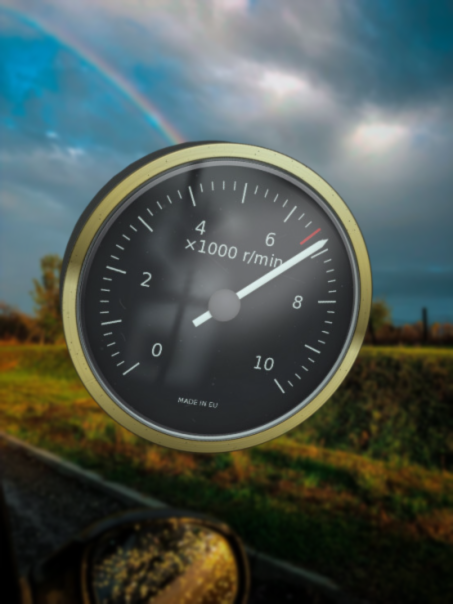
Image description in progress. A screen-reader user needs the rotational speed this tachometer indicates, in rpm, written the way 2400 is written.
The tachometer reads 6800
